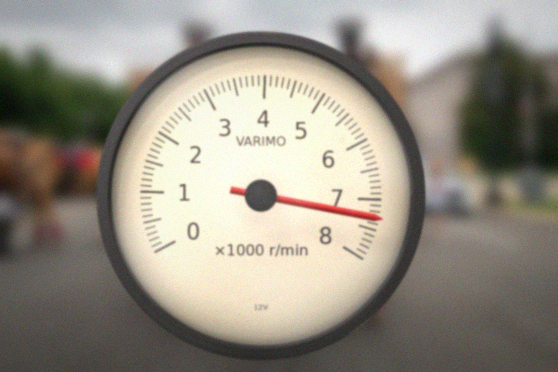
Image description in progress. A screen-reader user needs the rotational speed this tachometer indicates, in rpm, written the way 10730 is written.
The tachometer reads 7300
